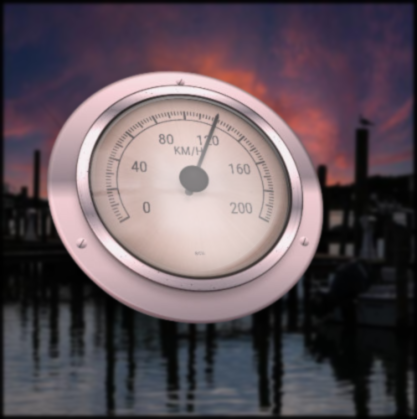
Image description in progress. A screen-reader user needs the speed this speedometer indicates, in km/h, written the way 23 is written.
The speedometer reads 120
